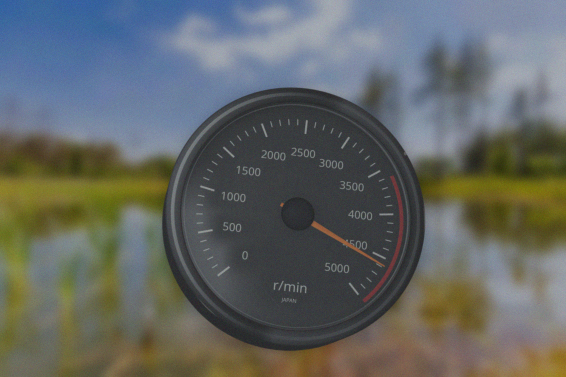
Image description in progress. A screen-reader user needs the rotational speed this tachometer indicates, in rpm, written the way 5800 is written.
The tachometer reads 4600
